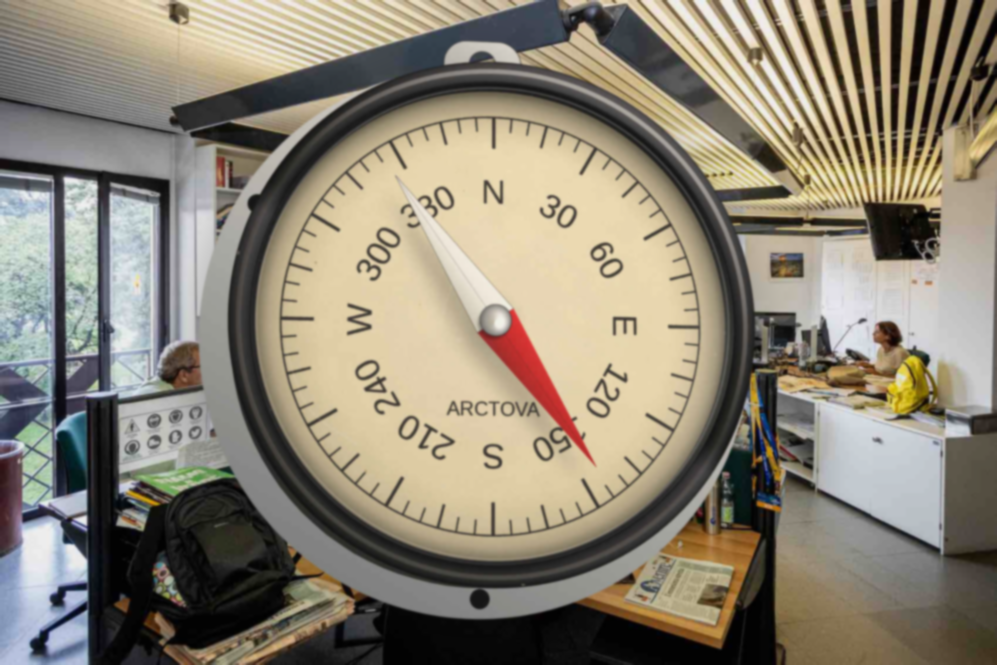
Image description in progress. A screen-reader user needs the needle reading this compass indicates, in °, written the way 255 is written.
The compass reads 145
